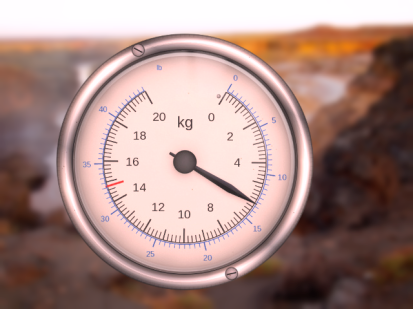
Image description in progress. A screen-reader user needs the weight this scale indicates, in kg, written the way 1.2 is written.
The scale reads 6
